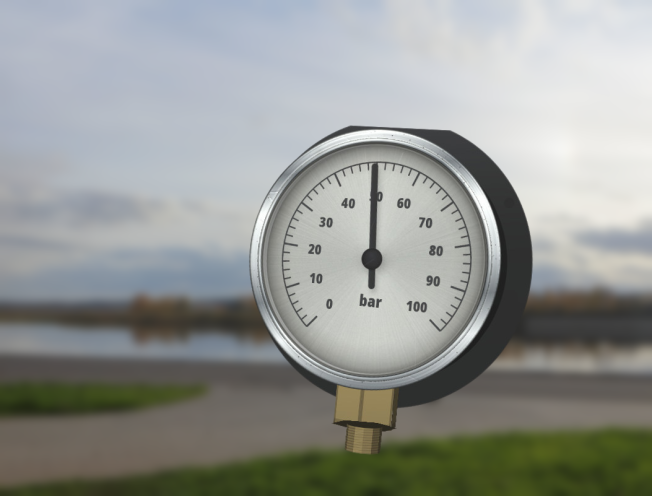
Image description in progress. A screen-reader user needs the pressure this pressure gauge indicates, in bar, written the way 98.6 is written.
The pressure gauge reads 50
